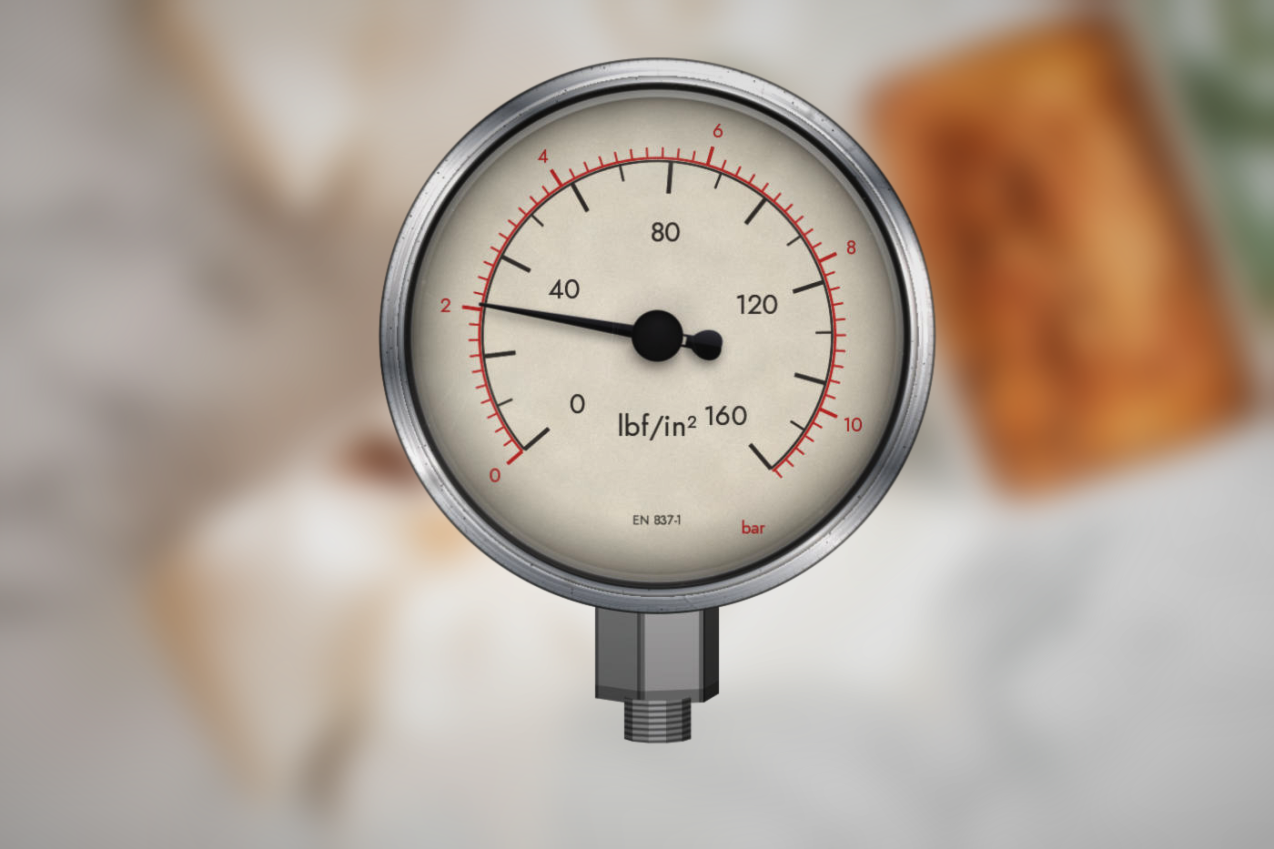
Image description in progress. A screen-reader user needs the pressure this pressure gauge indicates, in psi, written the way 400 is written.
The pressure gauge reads 30
